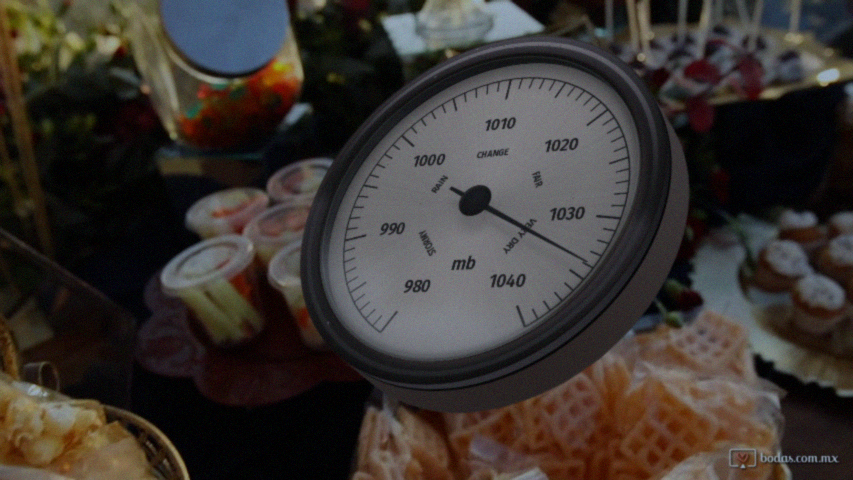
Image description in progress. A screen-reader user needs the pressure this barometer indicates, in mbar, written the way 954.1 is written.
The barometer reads 1034
